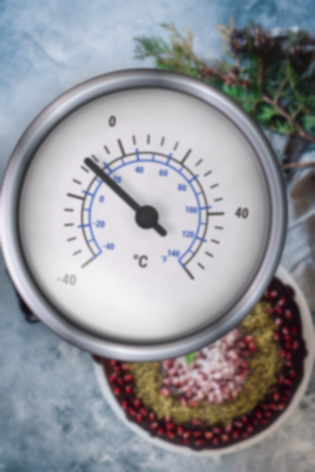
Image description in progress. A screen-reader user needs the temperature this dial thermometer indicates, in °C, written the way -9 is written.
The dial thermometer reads -10
